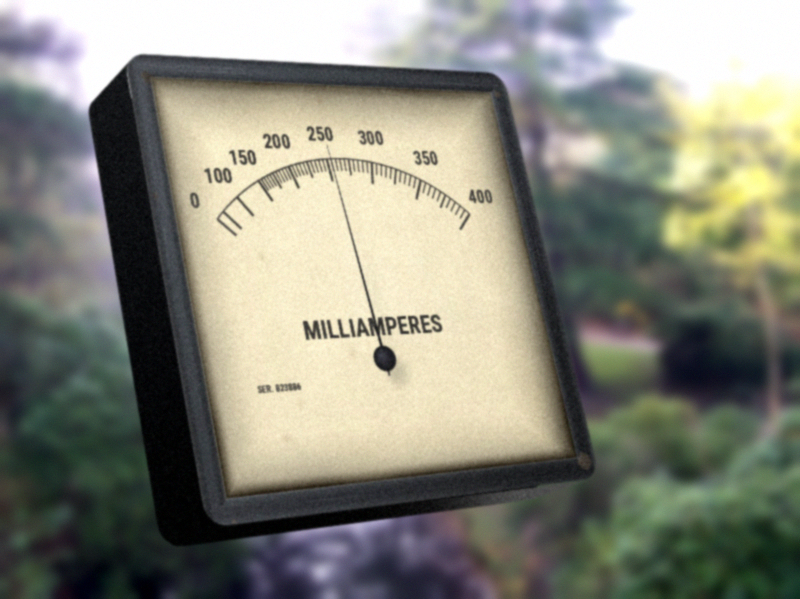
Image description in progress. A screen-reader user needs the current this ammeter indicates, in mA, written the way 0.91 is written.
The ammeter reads 250
